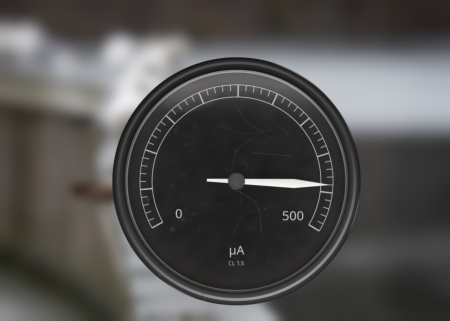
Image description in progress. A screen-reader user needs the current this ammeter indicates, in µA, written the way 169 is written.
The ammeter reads 440
